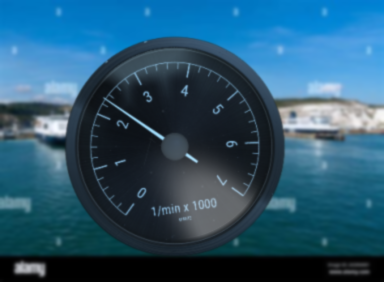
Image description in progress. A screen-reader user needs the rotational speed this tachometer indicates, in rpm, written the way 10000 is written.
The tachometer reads 2300
